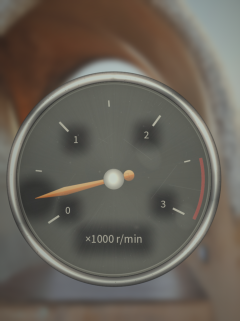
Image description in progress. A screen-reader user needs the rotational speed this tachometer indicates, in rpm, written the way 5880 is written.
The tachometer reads 250
